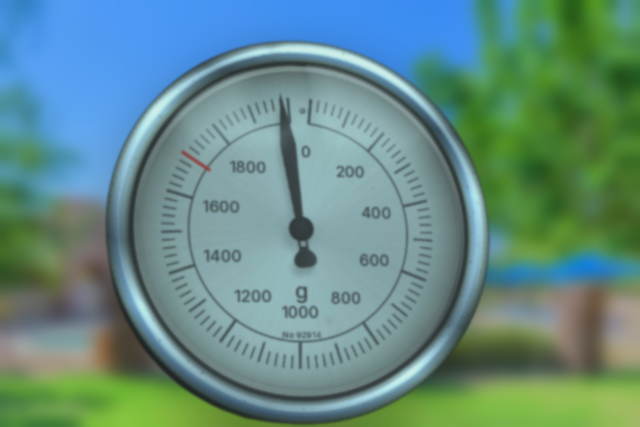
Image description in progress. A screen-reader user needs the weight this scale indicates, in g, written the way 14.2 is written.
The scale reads 1980
